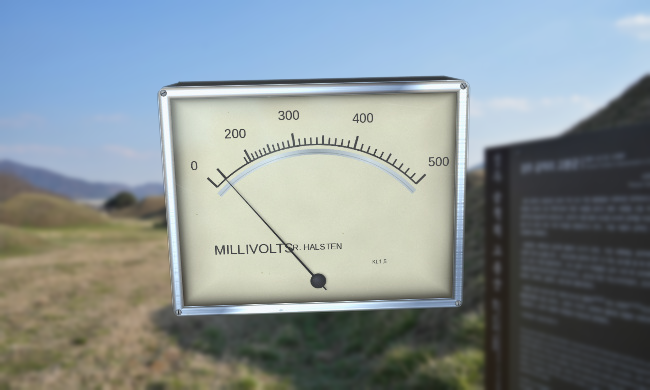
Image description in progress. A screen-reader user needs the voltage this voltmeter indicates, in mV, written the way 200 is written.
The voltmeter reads 100
